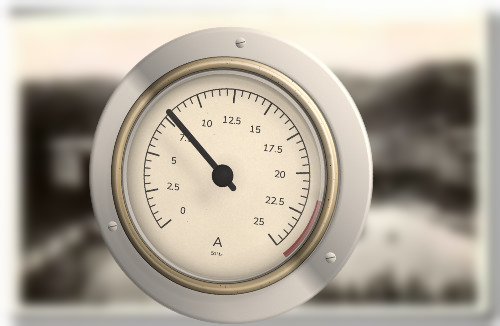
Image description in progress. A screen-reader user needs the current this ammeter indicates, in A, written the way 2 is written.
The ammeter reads 8
